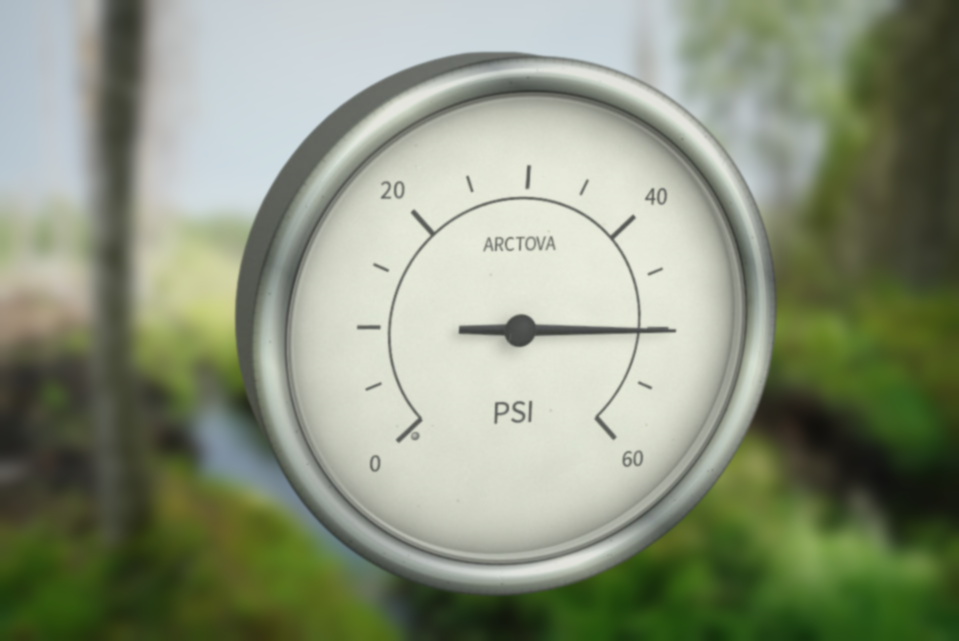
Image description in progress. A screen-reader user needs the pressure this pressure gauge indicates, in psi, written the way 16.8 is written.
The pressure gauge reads 50
